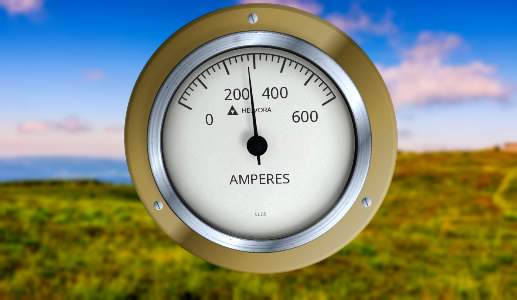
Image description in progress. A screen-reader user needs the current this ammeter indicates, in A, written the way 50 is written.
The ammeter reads 280
